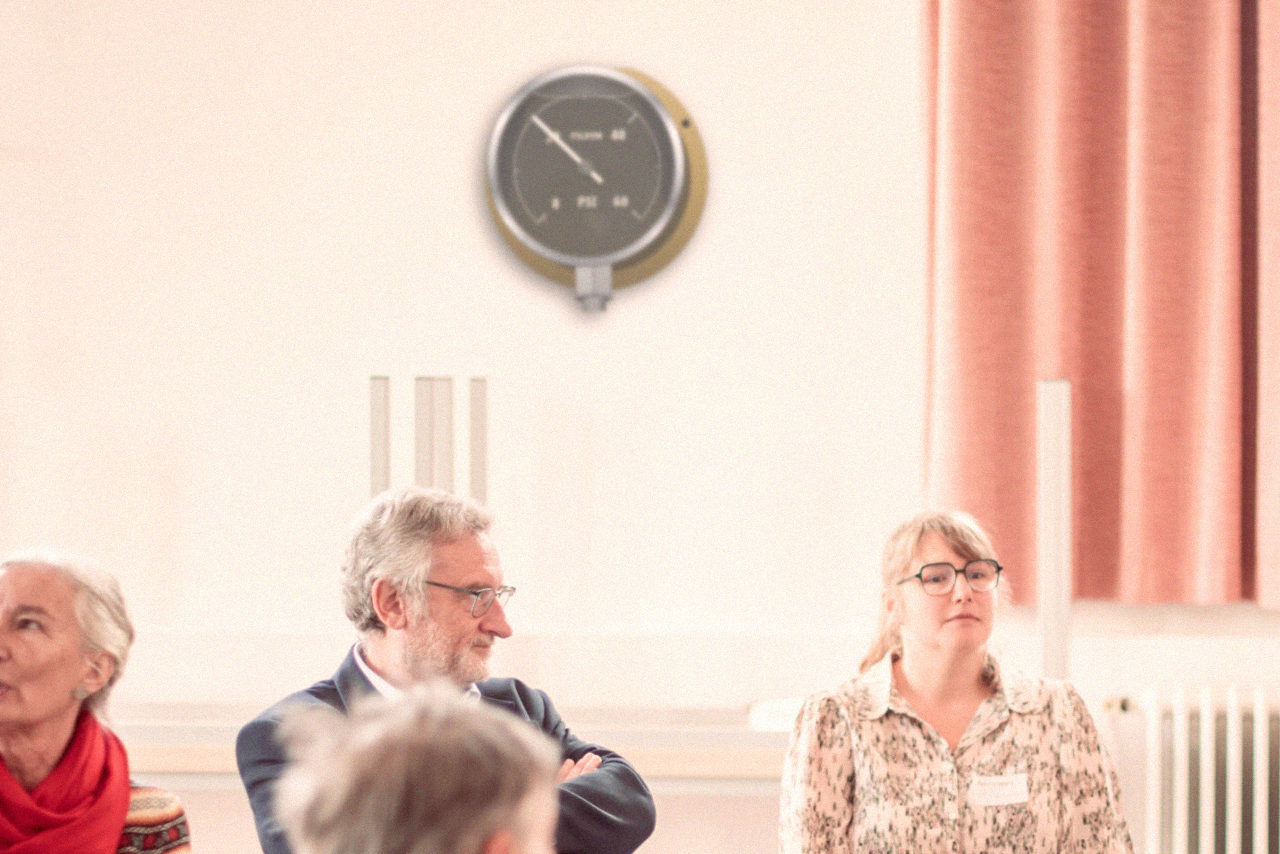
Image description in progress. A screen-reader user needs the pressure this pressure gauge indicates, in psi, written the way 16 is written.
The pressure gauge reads 20
